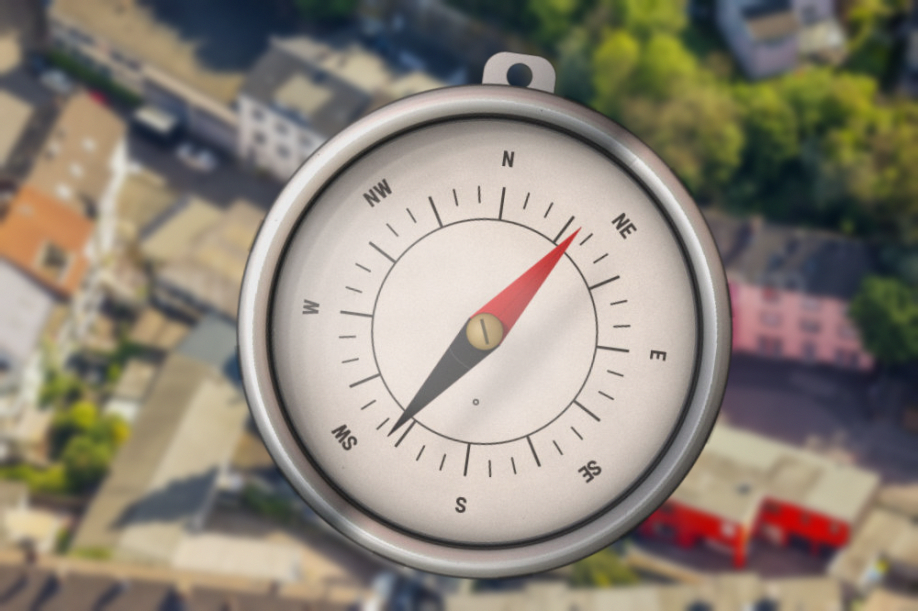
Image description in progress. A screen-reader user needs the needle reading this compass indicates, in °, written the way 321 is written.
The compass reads 35
